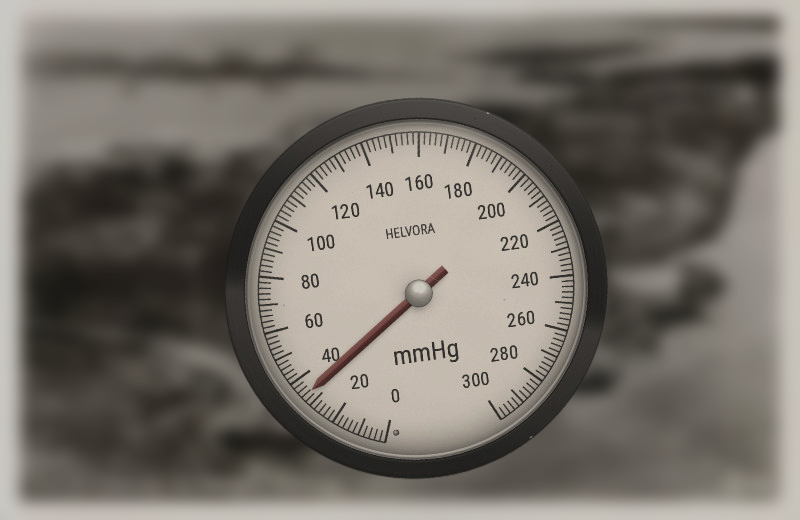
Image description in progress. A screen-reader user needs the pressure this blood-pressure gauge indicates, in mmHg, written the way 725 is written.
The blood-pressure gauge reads 34
